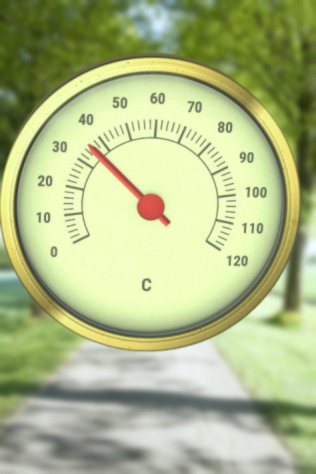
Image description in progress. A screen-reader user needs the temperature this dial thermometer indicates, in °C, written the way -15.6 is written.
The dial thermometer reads 36
